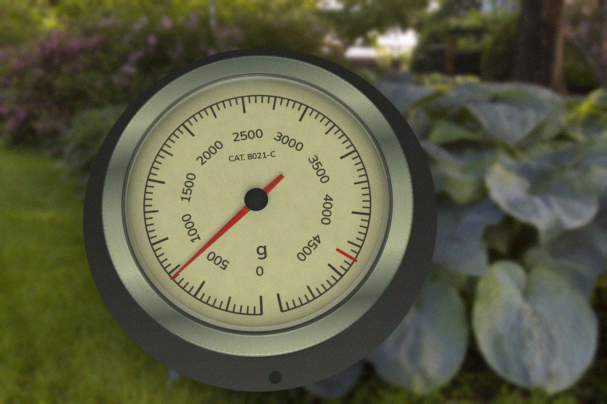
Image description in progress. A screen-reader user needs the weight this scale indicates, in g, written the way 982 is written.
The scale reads 700
